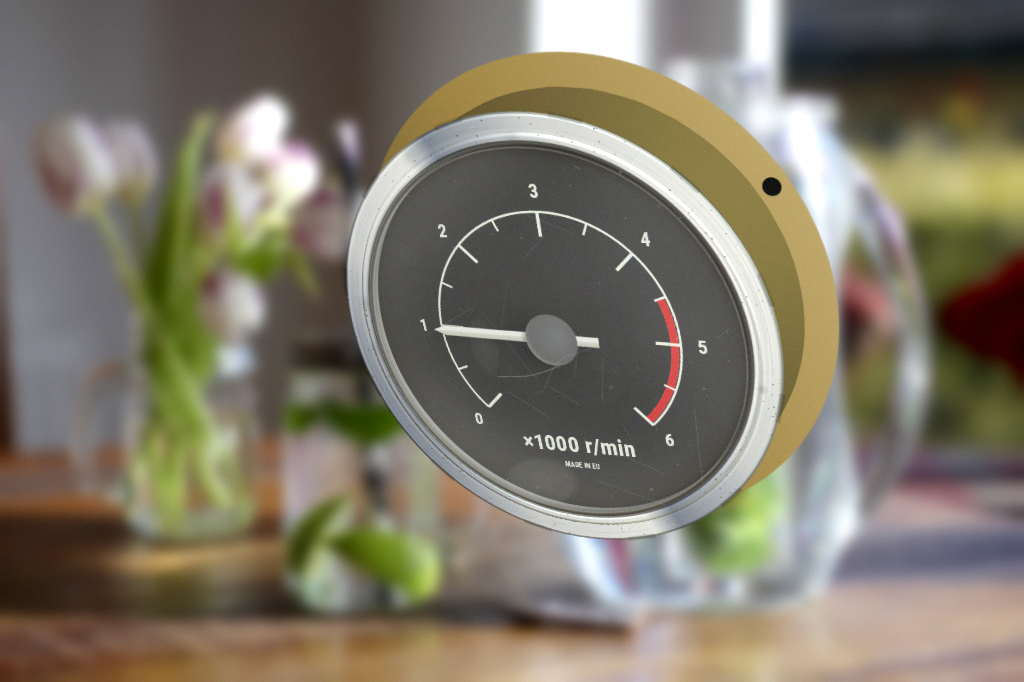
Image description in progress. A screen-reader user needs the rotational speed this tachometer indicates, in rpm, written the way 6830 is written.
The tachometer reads 1000
